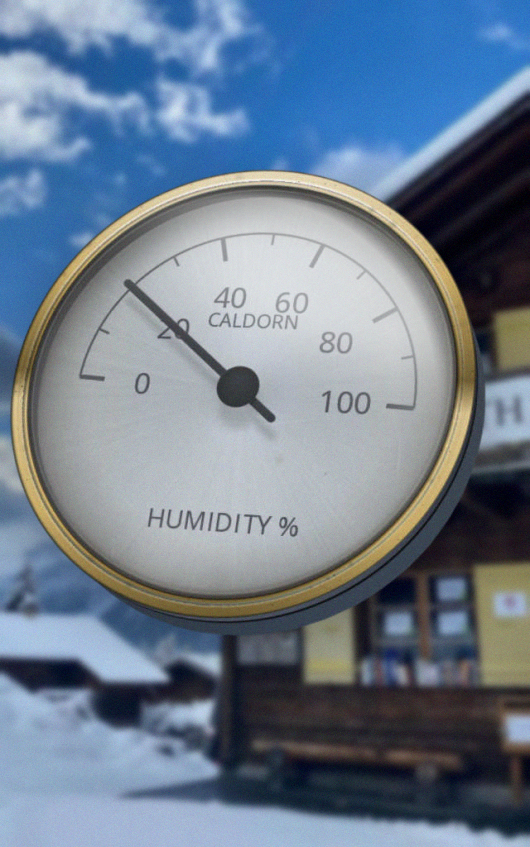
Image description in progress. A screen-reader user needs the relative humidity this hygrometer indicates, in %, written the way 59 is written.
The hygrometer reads 20
